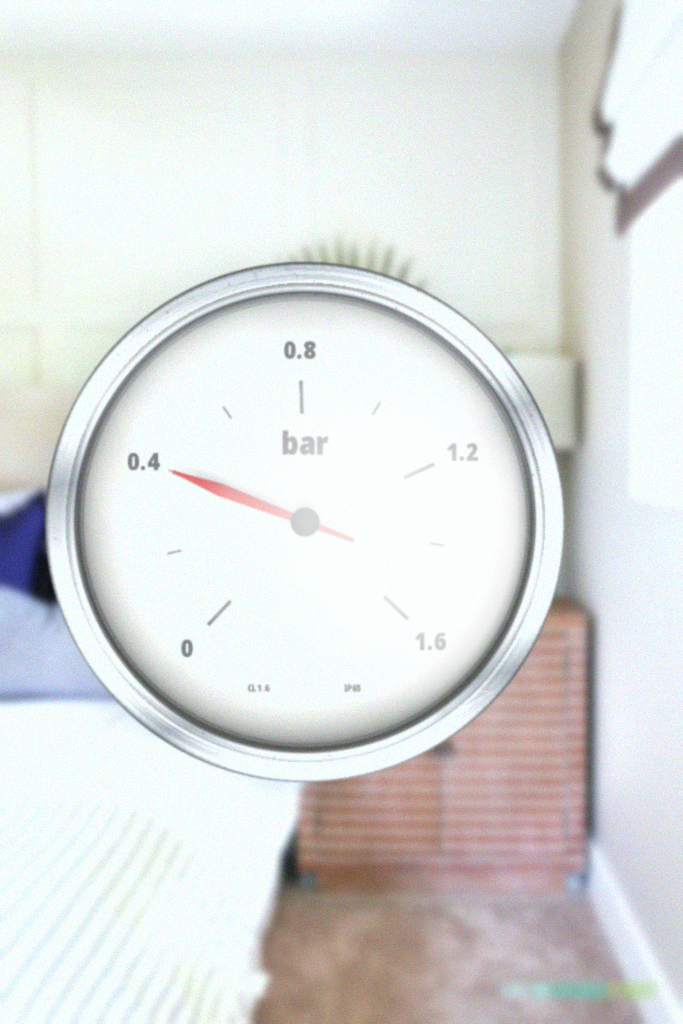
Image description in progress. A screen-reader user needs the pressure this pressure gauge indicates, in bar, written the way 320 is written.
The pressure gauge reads 0.4
